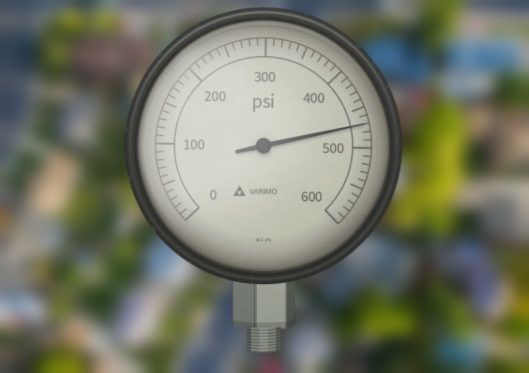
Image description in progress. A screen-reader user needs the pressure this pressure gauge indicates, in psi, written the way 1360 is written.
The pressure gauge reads 470
